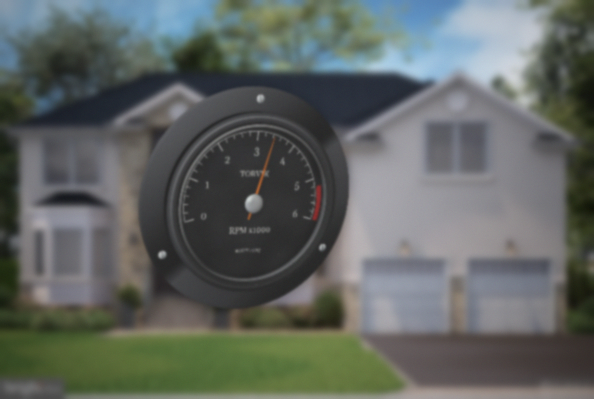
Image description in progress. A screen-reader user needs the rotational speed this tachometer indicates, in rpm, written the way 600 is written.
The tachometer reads 3400
